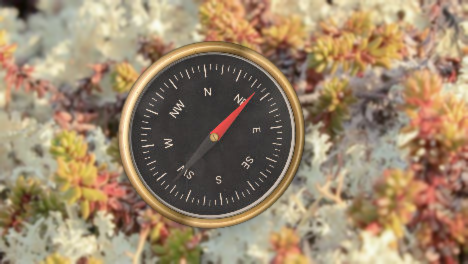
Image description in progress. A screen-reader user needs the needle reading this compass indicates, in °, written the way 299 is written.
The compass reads 50
